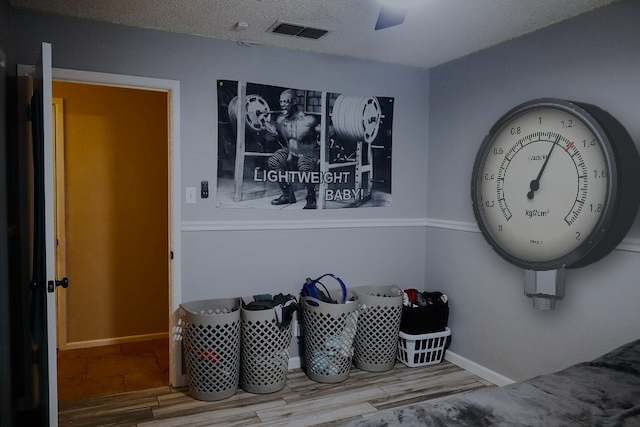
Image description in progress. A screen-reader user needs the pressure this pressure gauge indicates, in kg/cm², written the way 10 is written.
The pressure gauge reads 1.2
